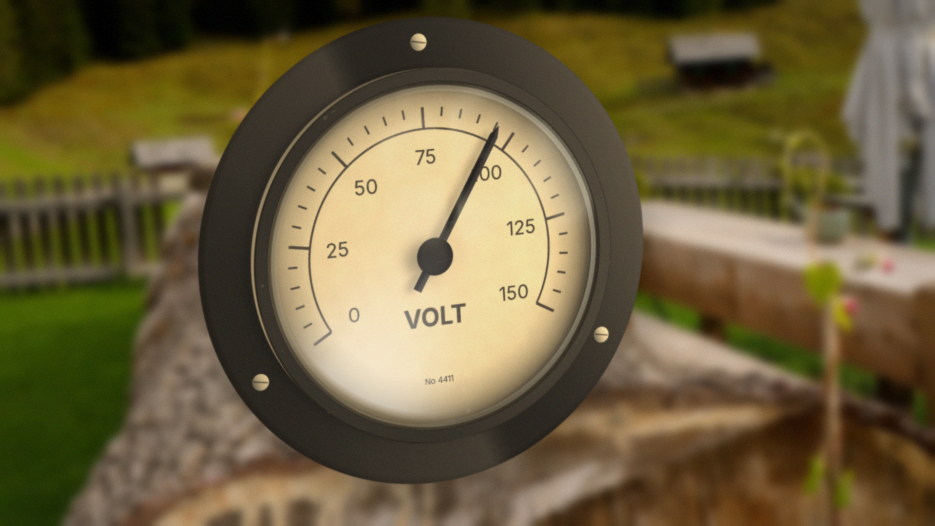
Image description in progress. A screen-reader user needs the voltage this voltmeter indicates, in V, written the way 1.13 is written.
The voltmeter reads 95
